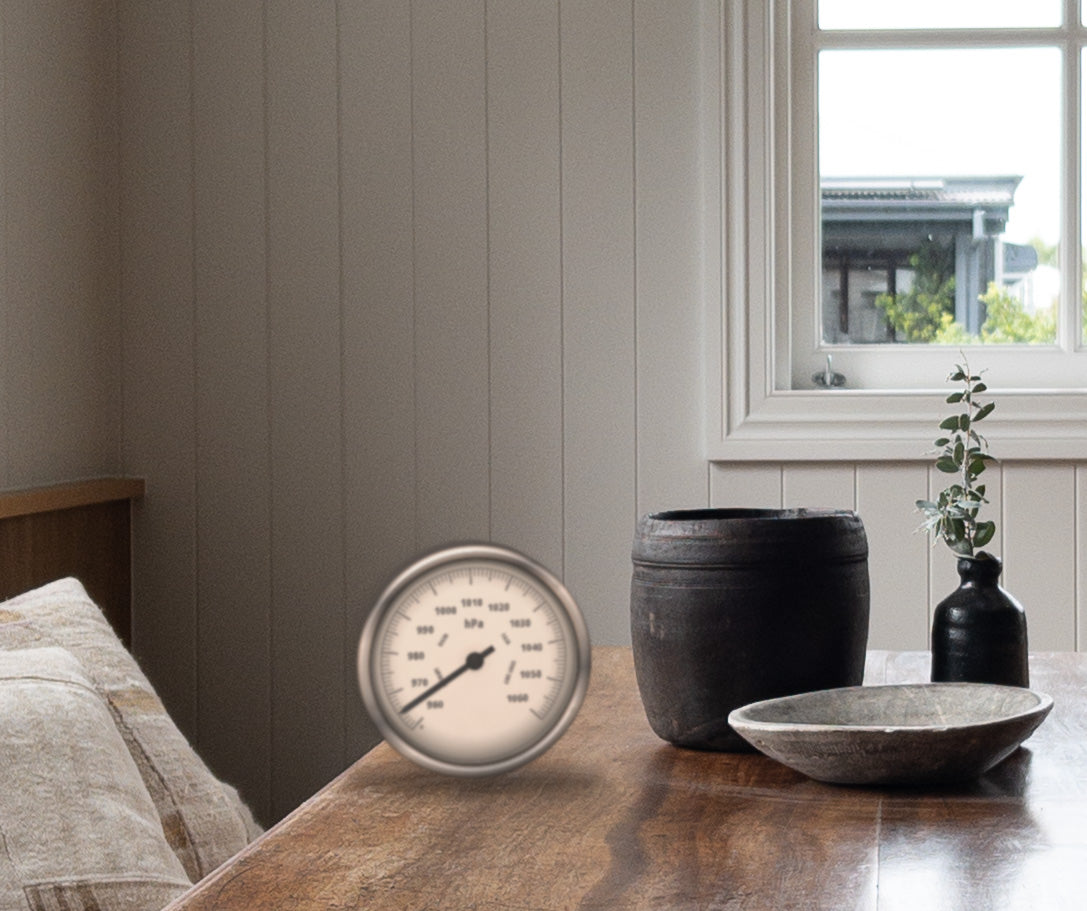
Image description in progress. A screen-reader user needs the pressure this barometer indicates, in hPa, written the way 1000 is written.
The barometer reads 965
